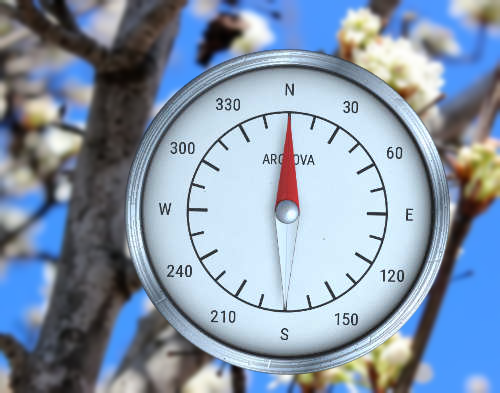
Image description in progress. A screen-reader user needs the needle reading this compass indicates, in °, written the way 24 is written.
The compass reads 0
